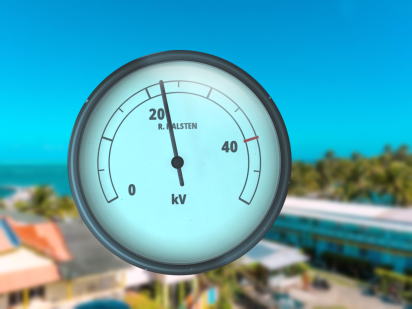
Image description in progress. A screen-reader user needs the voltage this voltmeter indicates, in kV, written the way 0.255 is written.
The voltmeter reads 22.5
